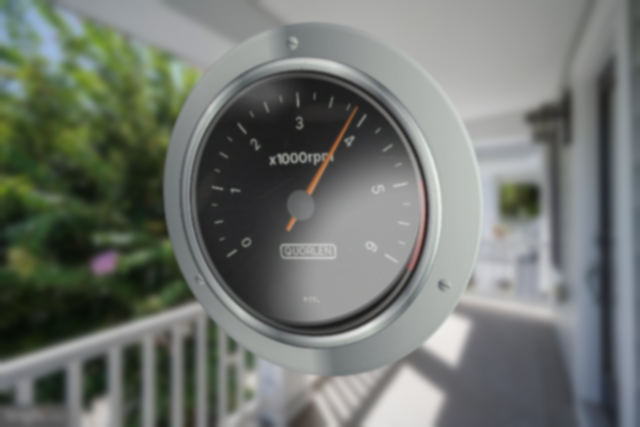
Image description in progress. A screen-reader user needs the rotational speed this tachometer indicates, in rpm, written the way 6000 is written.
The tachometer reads 3875
